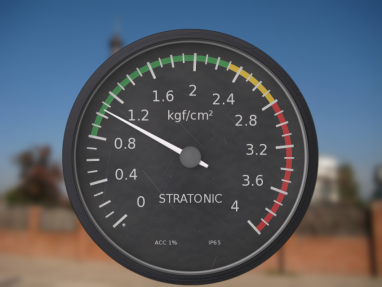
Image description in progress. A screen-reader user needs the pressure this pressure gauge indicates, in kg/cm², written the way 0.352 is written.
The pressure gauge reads 1.05
